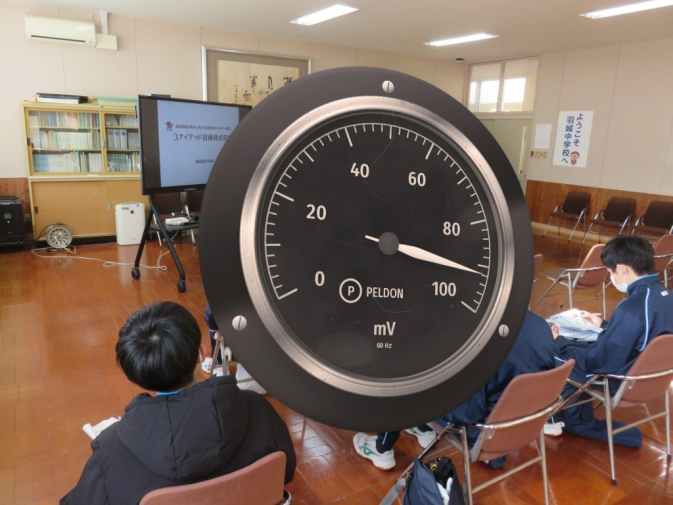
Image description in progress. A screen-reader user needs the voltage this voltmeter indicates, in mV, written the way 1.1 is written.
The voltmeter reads 92
